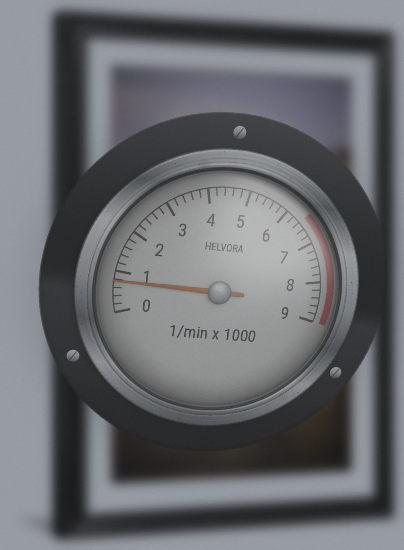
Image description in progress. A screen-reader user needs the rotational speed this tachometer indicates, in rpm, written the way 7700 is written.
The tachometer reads 800
